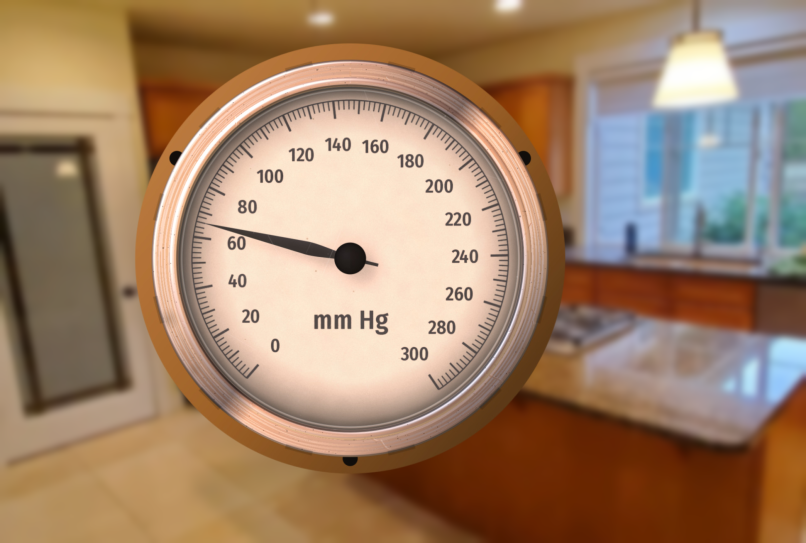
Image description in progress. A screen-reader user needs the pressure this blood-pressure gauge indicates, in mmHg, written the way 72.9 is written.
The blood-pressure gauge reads 66
